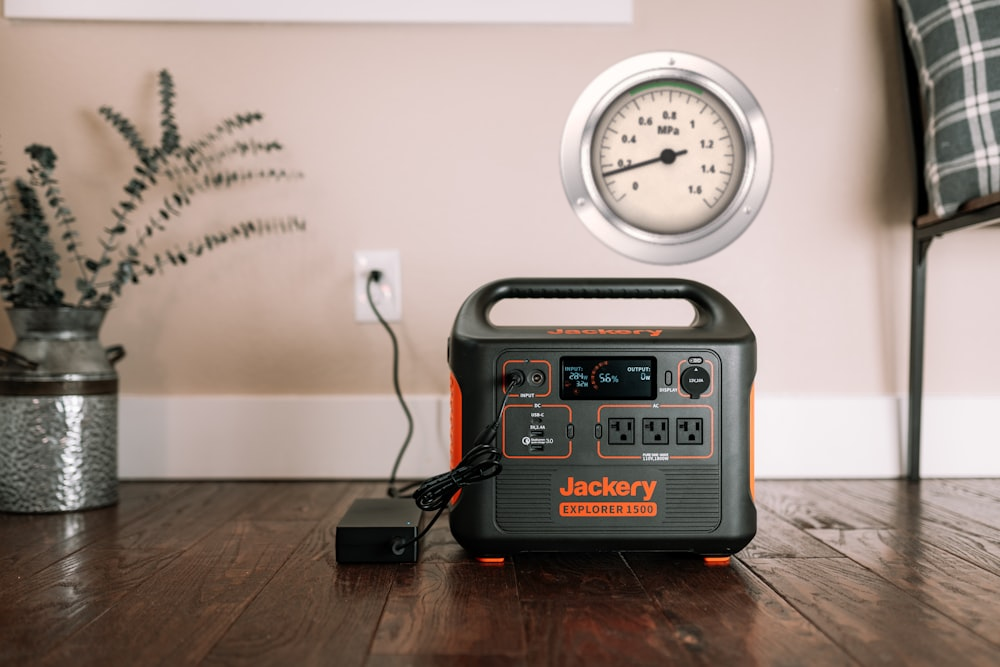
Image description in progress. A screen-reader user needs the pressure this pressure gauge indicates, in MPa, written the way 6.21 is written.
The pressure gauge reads 0.15
